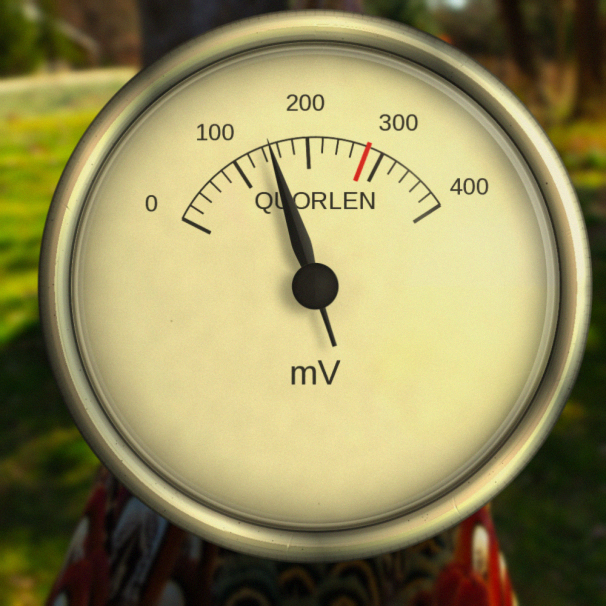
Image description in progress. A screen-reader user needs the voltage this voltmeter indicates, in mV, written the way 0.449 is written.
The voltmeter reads 150
